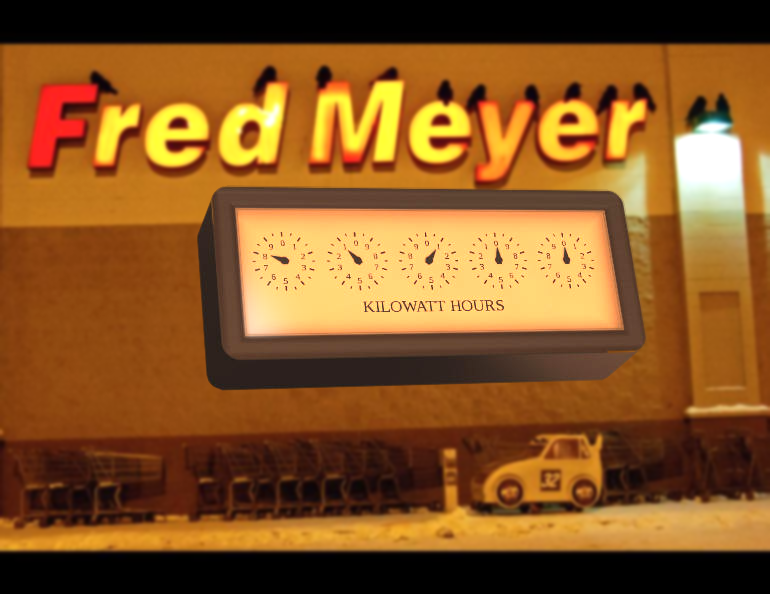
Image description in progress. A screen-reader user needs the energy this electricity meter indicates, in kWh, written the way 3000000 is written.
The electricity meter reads 81100
